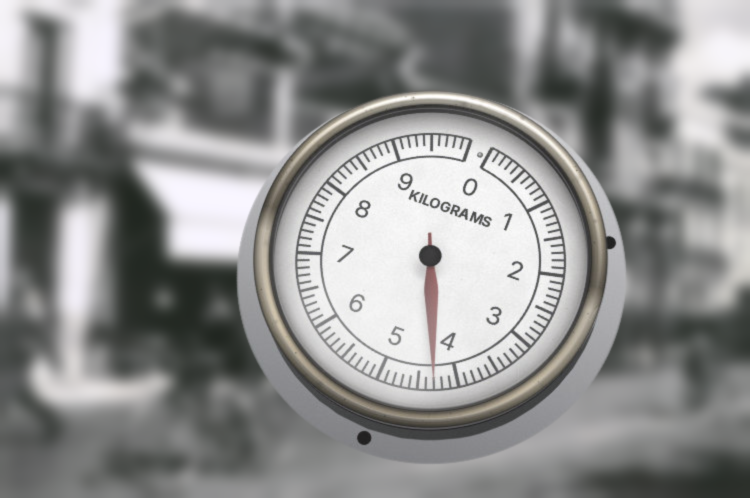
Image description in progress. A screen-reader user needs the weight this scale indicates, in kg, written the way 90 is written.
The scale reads 4.3
